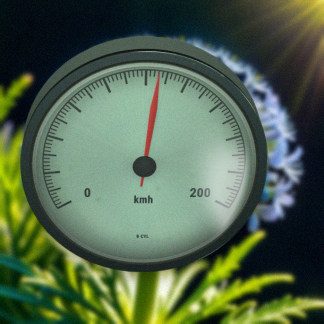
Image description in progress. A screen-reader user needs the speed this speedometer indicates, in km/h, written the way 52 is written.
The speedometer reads 106
